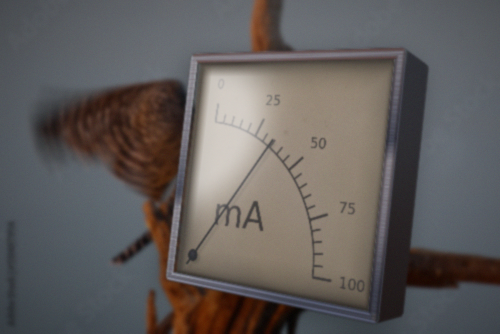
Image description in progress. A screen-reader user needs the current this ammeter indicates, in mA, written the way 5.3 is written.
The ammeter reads 35
